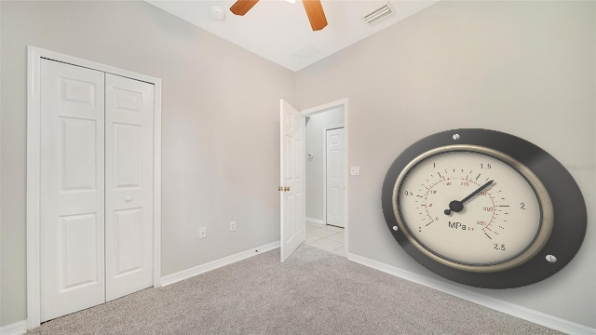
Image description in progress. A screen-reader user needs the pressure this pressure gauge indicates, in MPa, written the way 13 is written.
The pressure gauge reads 1.65
